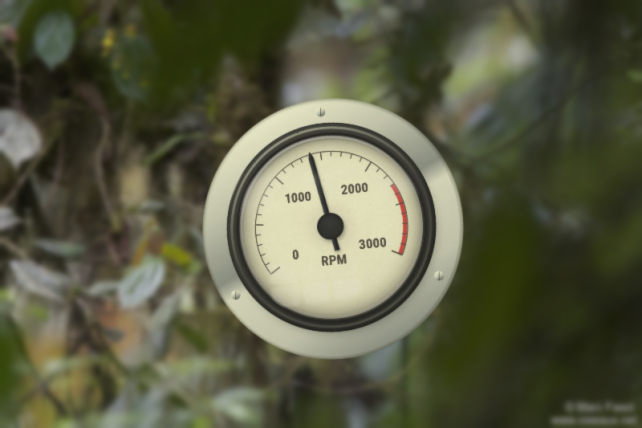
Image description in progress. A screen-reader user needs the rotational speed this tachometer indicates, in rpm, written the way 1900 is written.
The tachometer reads 1400
